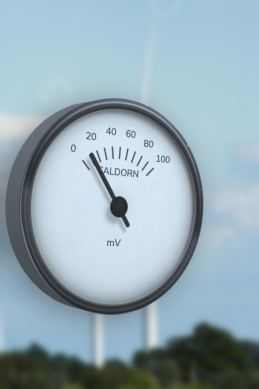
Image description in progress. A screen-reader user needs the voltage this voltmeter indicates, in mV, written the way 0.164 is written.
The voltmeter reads 10
